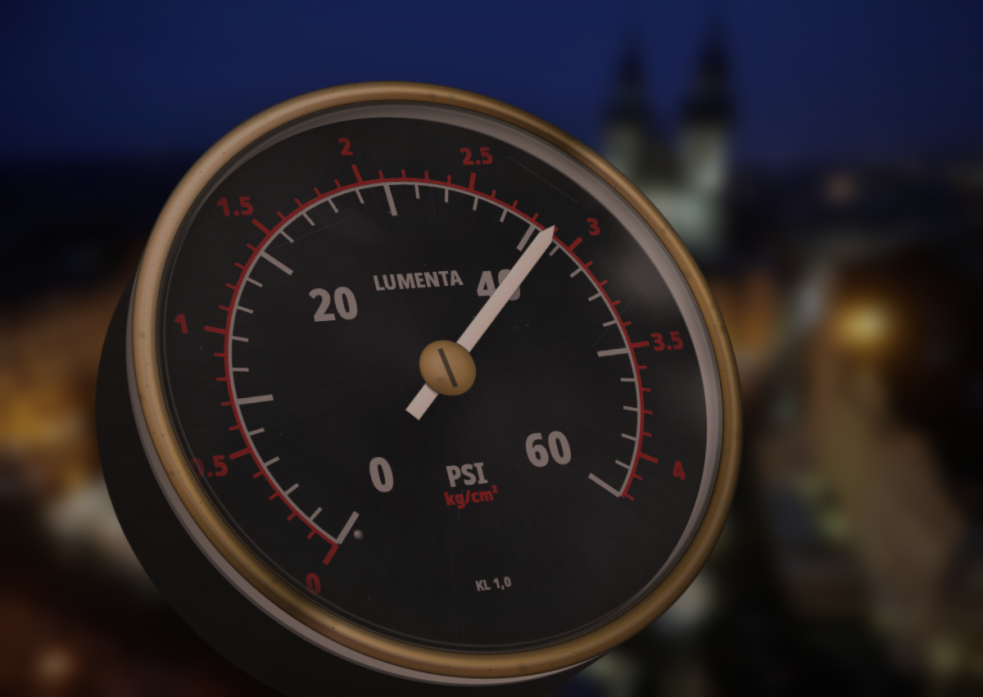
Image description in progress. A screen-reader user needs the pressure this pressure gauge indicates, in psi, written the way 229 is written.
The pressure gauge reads 41
